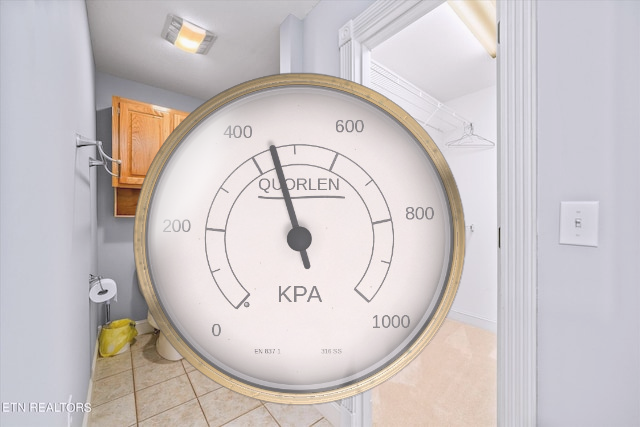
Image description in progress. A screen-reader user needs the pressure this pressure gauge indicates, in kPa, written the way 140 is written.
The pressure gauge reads 450
